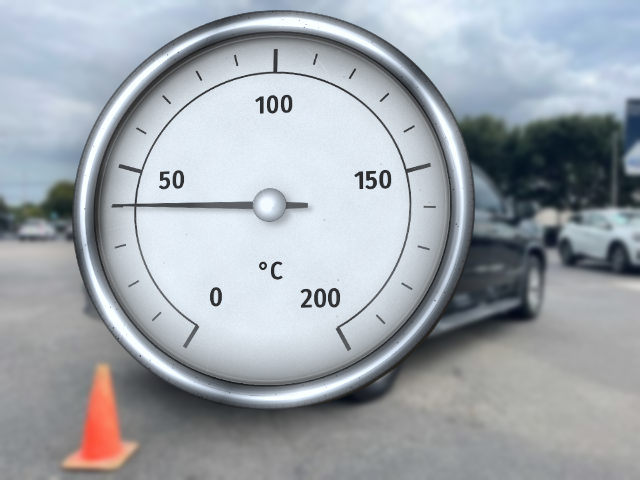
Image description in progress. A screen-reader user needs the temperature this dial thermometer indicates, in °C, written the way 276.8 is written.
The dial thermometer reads 40
